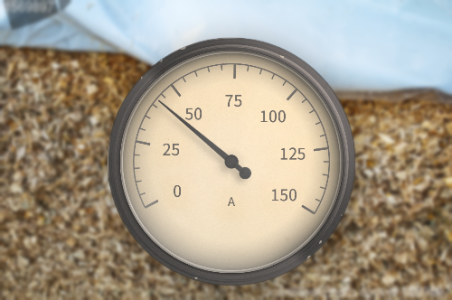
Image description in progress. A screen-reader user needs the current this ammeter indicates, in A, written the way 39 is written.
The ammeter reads 42.5
